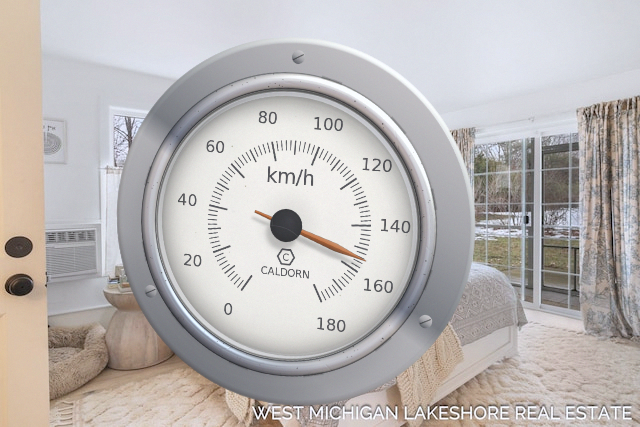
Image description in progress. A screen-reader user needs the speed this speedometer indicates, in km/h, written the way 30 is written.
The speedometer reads 154
